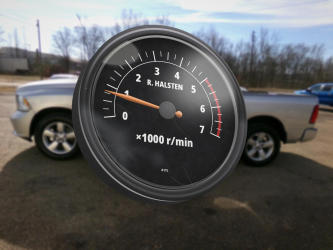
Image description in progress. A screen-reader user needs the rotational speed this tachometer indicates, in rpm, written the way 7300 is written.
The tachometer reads 750
